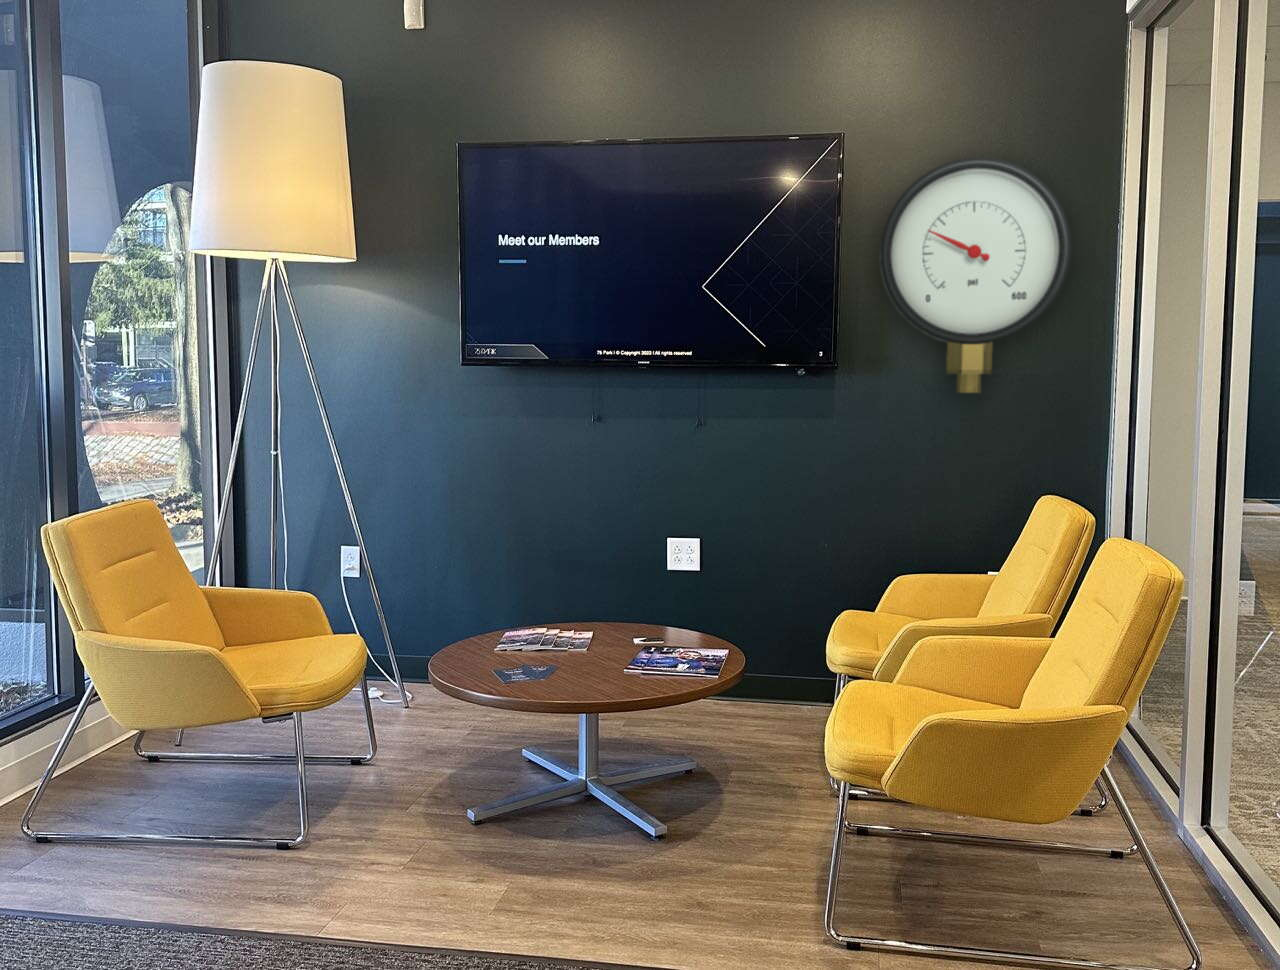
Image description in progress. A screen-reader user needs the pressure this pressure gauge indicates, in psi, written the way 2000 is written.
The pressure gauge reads 160
